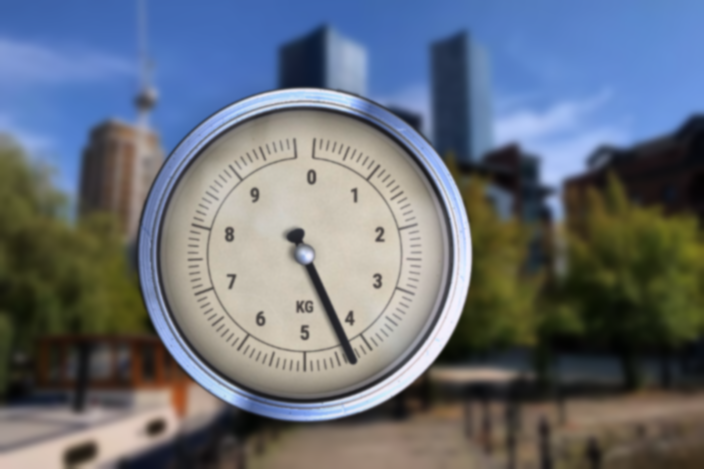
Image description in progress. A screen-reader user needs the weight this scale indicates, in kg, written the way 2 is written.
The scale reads 4.3
